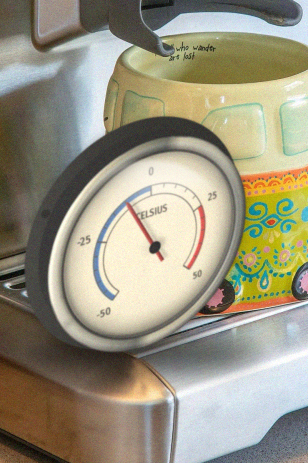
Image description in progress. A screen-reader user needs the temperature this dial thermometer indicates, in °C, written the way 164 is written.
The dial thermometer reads -10
